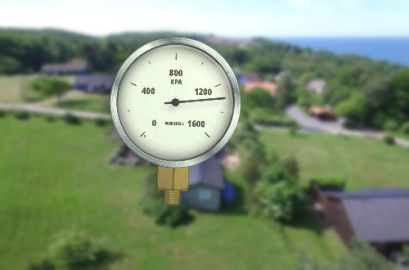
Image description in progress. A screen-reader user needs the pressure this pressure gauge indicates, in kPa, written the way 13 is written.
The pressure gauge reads 1300
